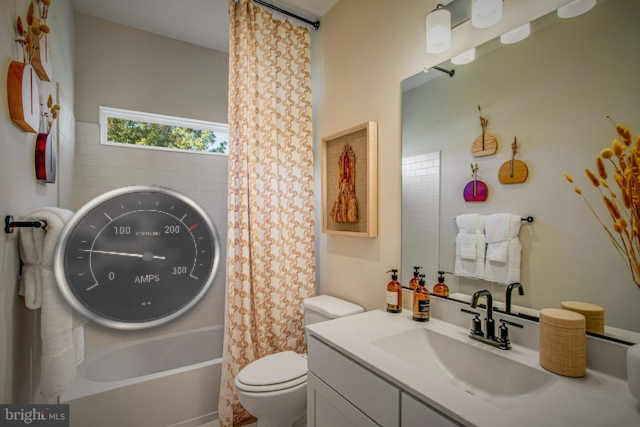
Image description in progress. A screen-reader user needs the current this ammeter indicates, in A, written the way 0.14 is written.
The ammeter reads 50
